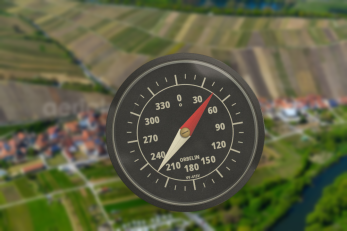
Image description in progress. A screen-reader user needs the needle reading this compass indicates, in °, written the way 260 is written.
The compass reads 45
